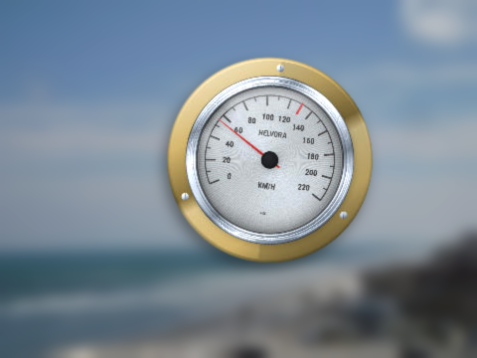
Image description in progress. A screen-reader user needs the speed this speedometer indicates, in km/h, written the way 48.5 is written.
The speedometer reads 55
